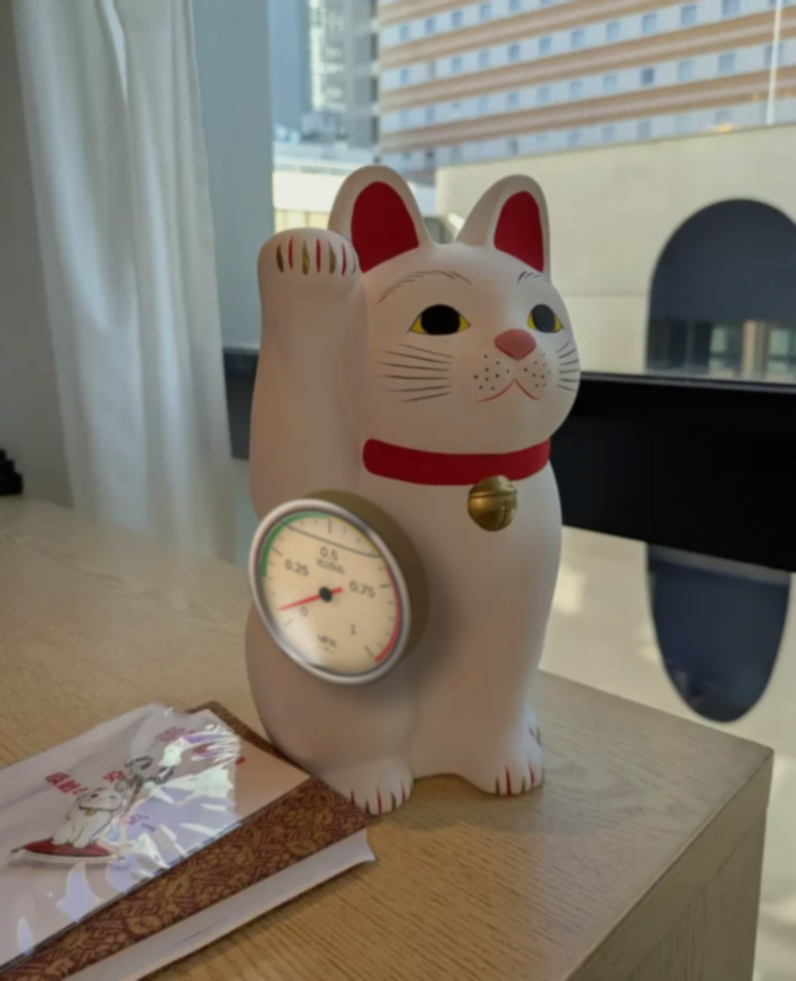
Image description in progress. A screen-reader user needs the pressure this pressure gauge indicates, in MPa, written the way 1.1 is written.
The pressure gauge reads 0.05
